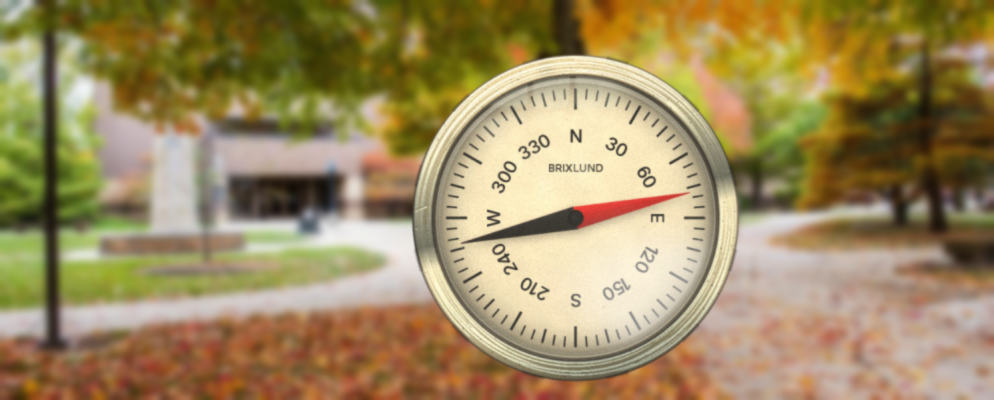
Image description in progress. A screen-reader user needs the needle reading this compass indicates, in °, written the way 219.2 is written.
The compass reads 77.5
